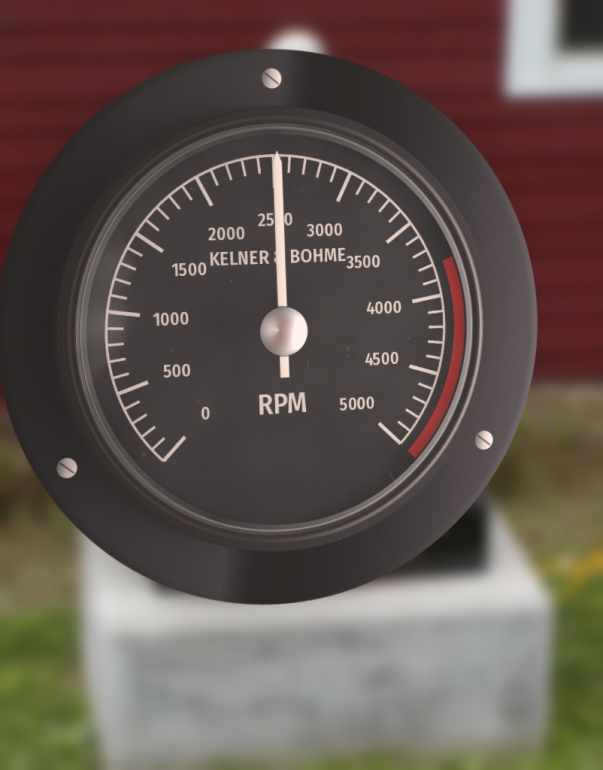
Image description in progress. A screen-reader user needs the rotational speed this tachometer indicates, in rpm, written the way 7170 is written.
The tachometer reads 2500
